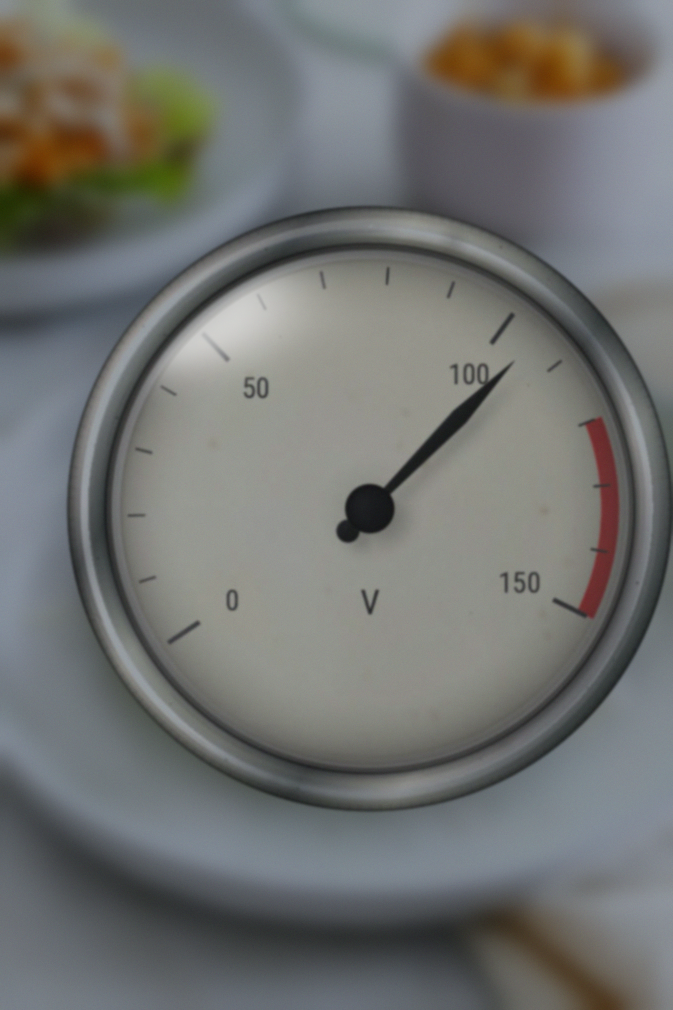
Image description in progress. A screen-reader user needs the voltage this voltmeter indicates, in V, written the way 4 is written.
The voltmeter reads 105
